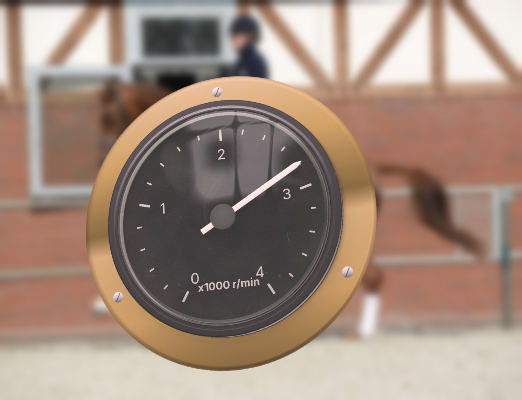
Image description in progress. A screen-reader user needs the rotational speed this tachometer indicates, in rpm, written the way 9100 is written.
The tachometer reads 2800
